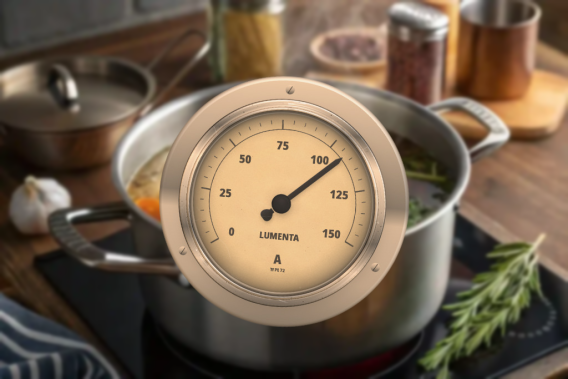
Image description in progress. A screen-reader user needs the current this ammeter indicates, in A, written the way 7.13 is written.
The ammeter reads 107.5
